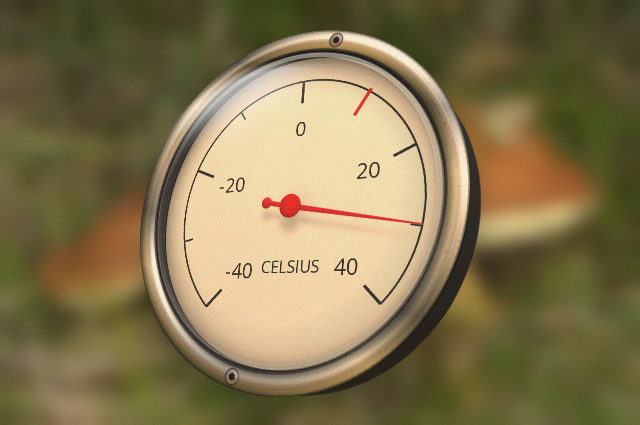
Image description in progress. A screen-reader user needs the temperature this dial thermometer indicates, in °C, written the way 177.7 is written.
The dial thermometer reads 30
